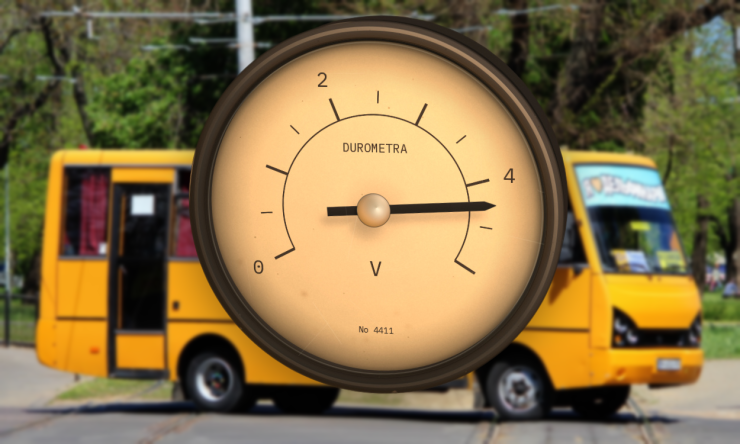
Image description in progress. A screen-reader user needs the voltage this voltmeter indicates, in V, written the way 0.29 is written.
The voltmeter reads 4.25
